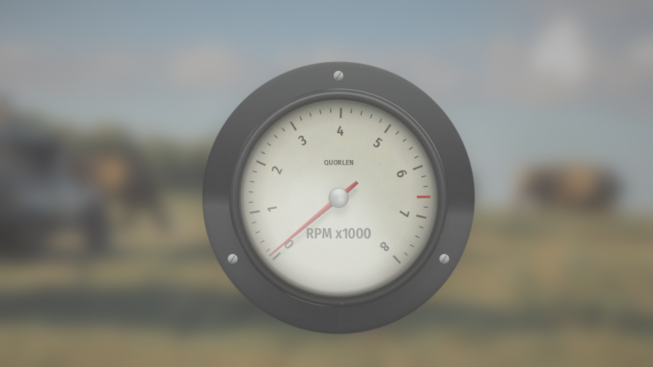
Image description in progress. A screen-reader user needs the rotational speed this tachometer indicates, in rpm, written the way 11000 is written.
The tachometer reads 100
